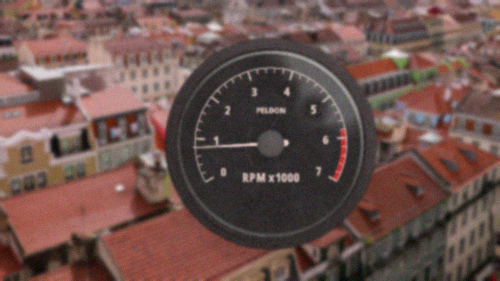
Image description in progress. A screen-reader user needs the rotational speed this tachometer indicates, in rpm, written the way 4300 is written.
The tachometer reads 800
